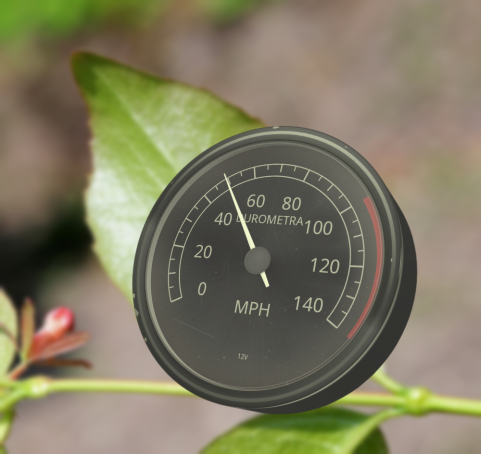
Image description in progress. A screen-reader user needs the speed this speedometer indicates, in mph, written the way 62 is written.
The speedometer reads 50
